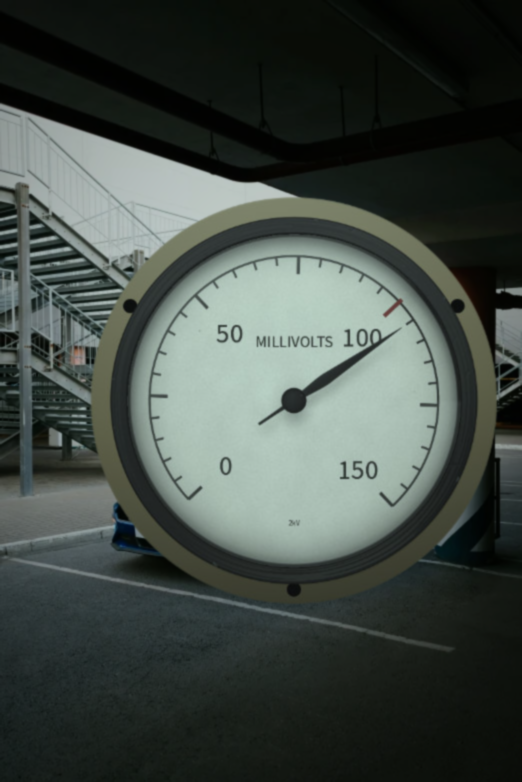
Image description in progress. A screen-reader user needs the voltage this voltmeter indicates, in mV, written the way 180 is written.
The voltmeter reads 105
